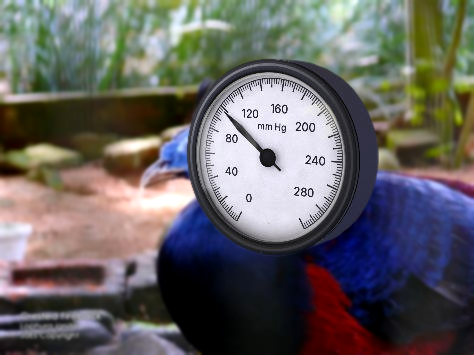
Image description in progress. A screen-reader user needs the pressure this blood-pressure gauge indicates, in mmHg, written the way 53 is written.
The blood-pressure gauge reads 100
